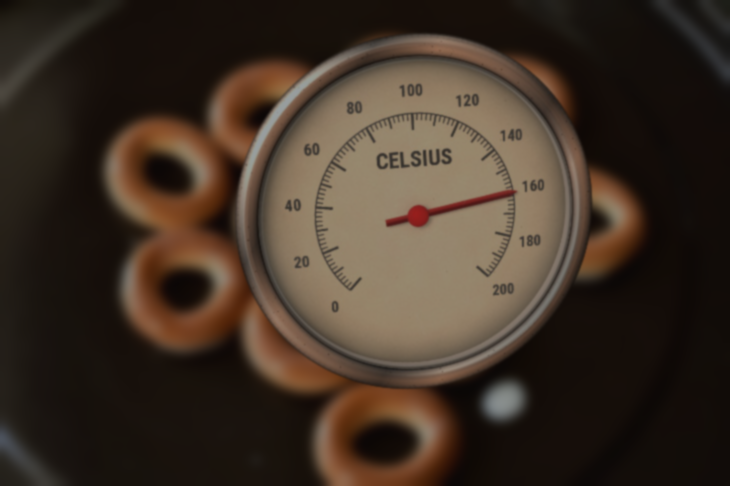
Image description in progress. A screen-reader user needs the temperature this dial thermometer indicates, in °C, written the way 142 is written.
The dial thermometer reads 160
